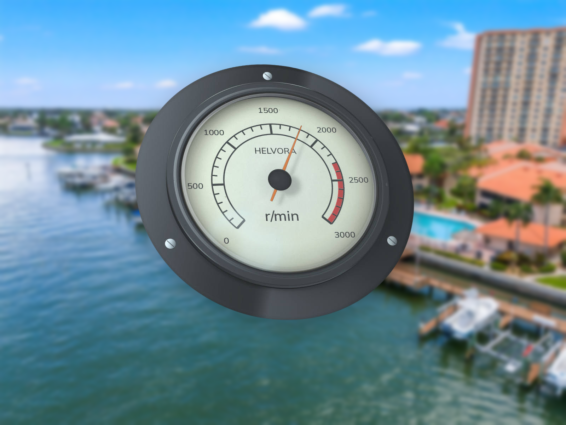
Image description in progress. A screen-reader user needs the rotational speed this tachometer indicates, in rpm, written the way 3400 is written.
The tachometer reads 1800
